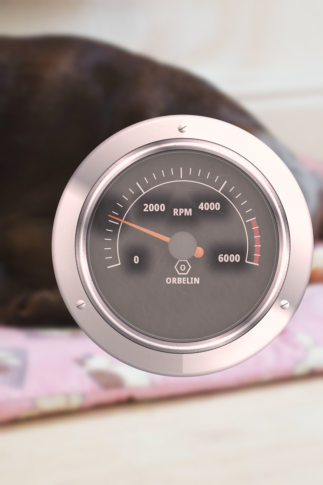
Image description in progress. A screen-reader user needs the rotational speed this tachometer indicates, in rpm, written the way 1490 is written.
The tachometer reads 1100
